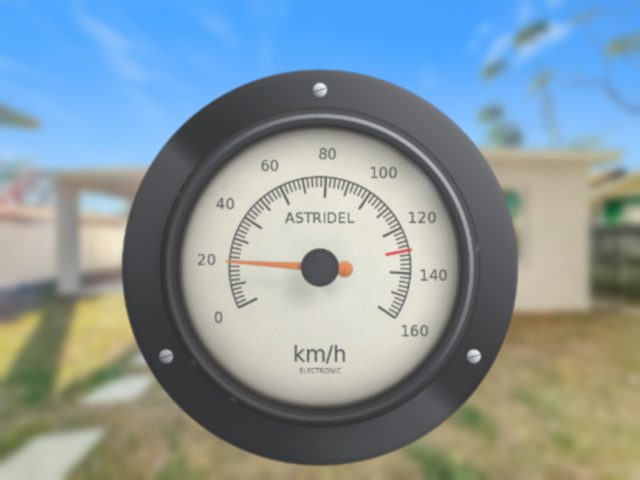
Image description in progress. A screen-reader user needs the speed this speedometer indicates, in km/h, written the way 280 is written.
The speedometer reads 20
